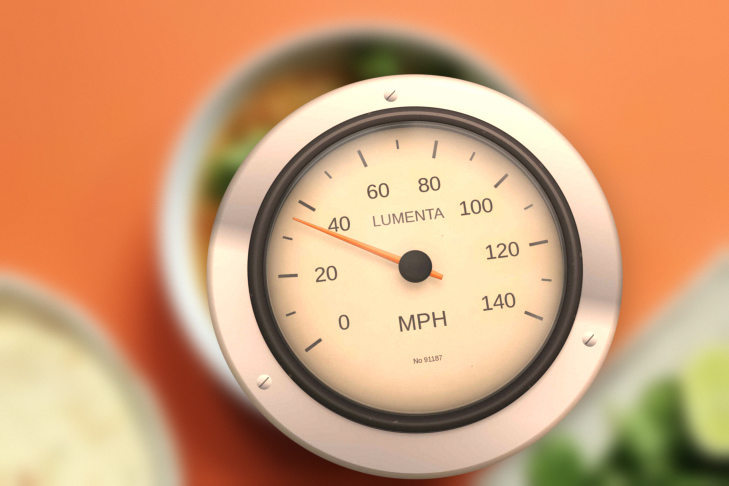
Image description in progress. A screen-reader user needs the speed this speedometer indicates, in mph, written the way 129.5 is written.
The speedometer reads 35
